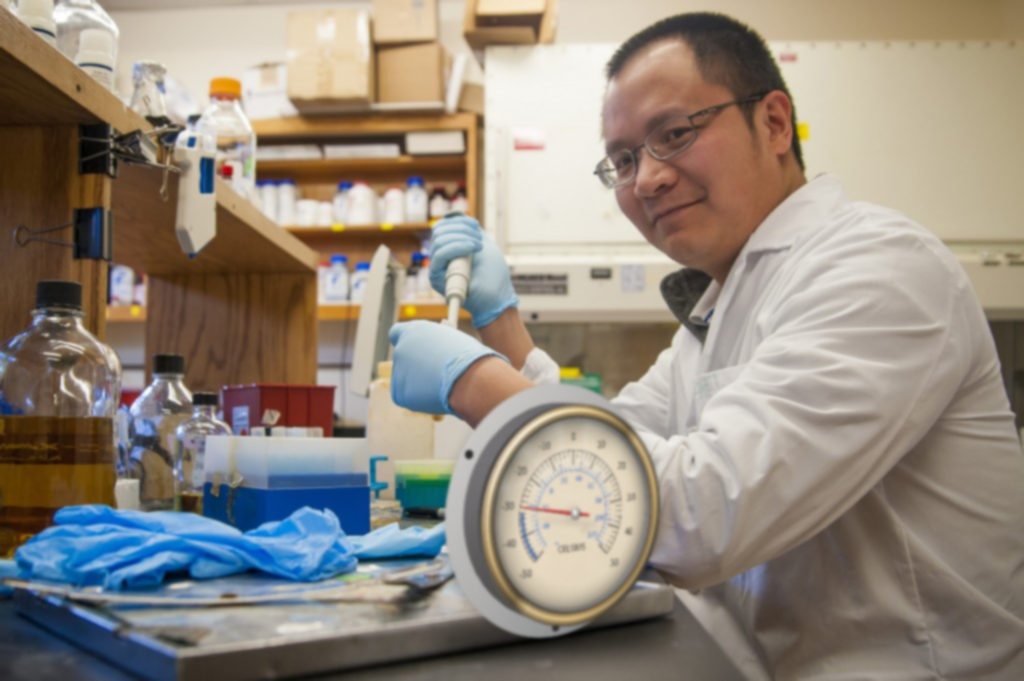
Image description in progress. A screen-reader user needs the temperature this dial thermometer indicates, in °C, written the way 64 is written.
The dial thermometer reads -30
